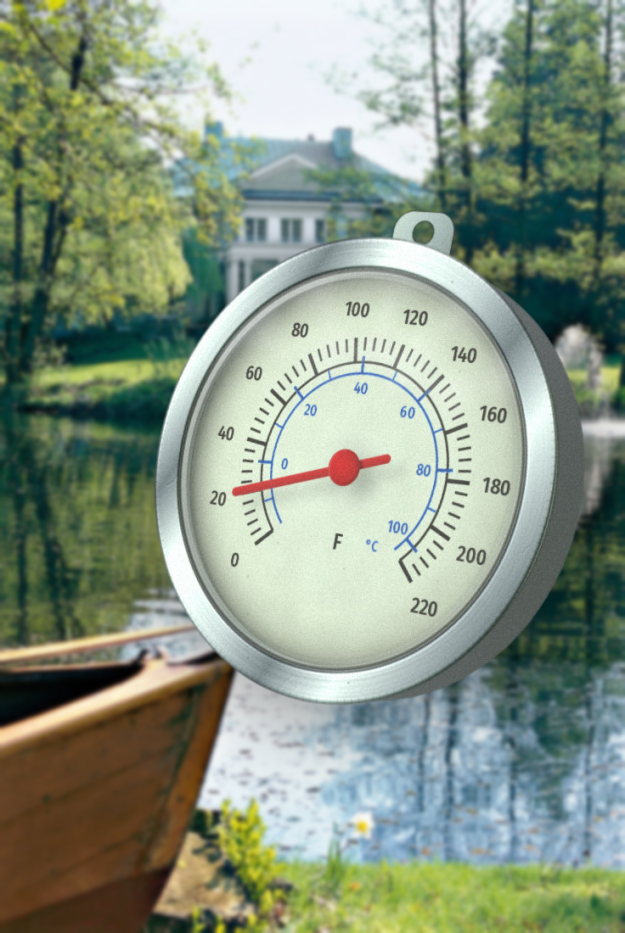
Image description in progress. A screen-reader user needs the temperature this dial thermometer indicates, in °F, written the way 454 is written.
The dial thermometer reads 20
